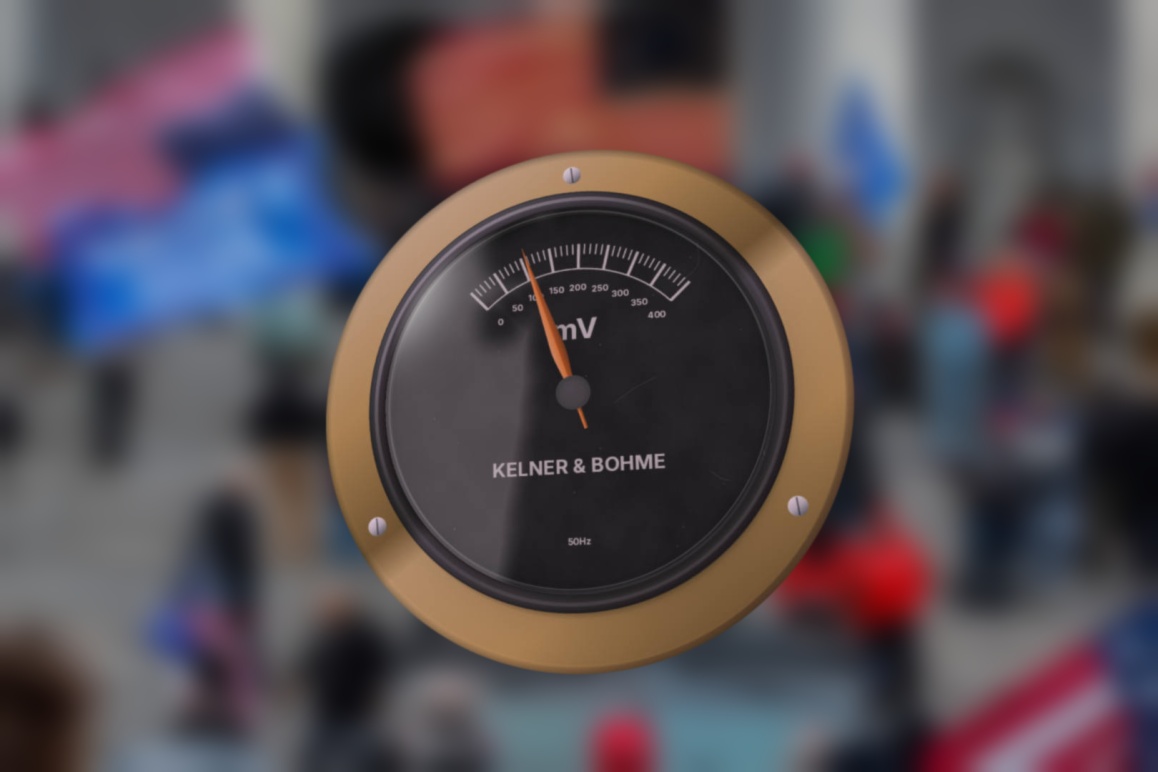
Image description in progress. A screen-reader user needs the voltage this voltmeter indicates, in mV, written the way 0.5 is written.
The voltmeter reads 110
